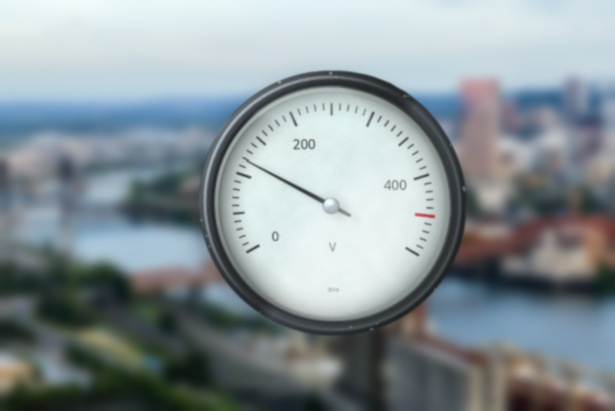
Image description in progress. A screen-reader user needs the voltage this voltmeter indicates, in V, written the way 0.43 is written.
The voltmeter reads 120
